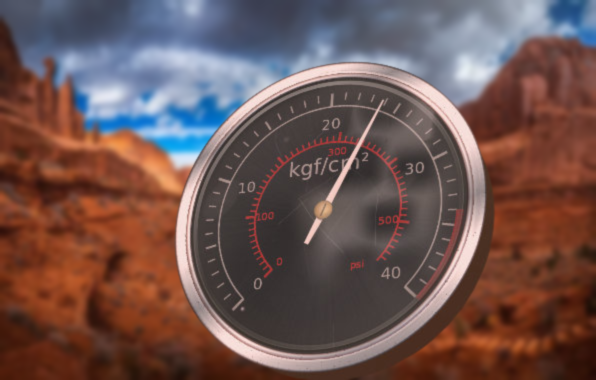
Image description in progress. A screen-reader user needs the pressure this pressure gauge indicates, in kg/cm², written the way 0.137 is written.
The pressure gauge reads 24
